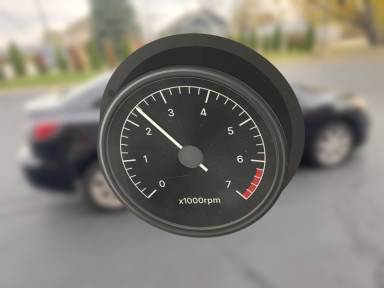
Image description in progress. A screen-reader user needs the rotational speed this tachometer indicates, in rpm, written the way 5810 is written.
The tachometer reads 2400
